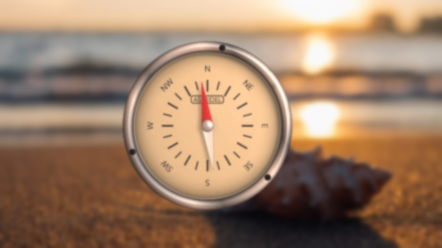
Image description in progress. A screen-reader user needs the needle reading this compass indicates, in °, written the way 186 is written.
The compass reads 352.5
